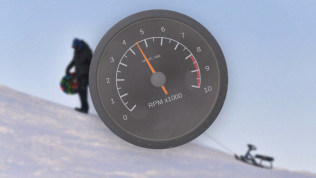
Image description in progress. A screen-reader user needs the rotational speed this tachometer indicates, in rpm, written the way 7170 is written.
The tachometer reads 4500
